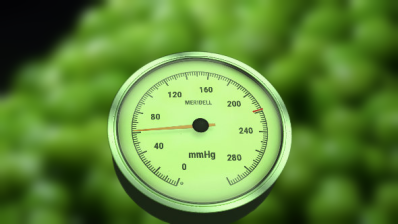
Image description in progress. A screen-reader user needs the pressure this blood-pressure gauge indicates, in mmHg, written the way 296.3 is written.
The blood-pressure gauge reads 60
